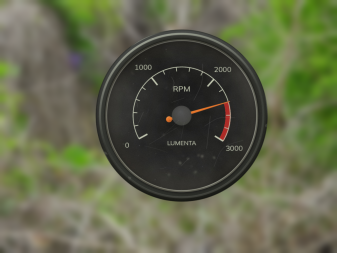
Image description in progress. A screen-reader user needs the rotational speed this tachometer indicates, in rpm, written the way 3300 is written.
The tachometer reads 2400
